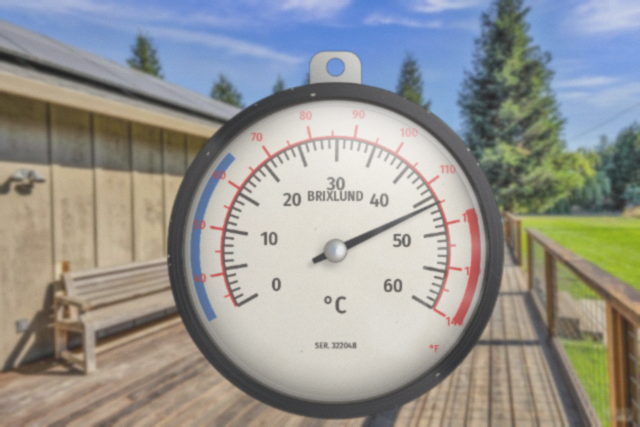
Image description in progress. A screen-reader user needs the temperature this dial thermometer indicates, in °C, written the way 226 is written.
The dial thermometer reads 46
